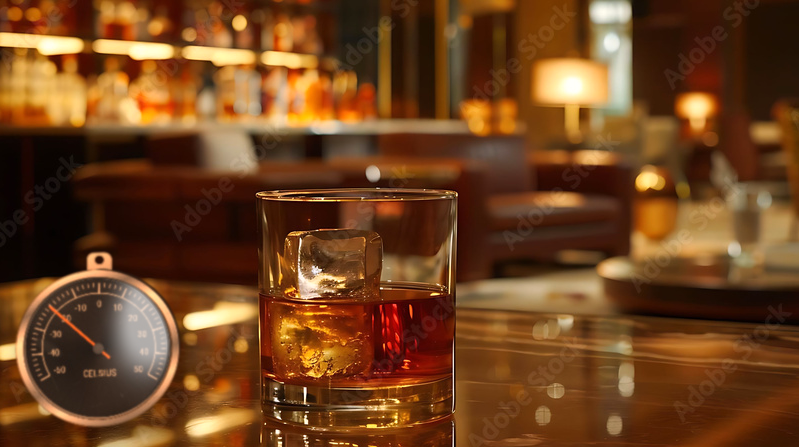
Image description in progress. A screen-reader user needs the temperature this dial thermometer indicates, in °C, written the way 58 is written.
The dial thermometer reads -20
